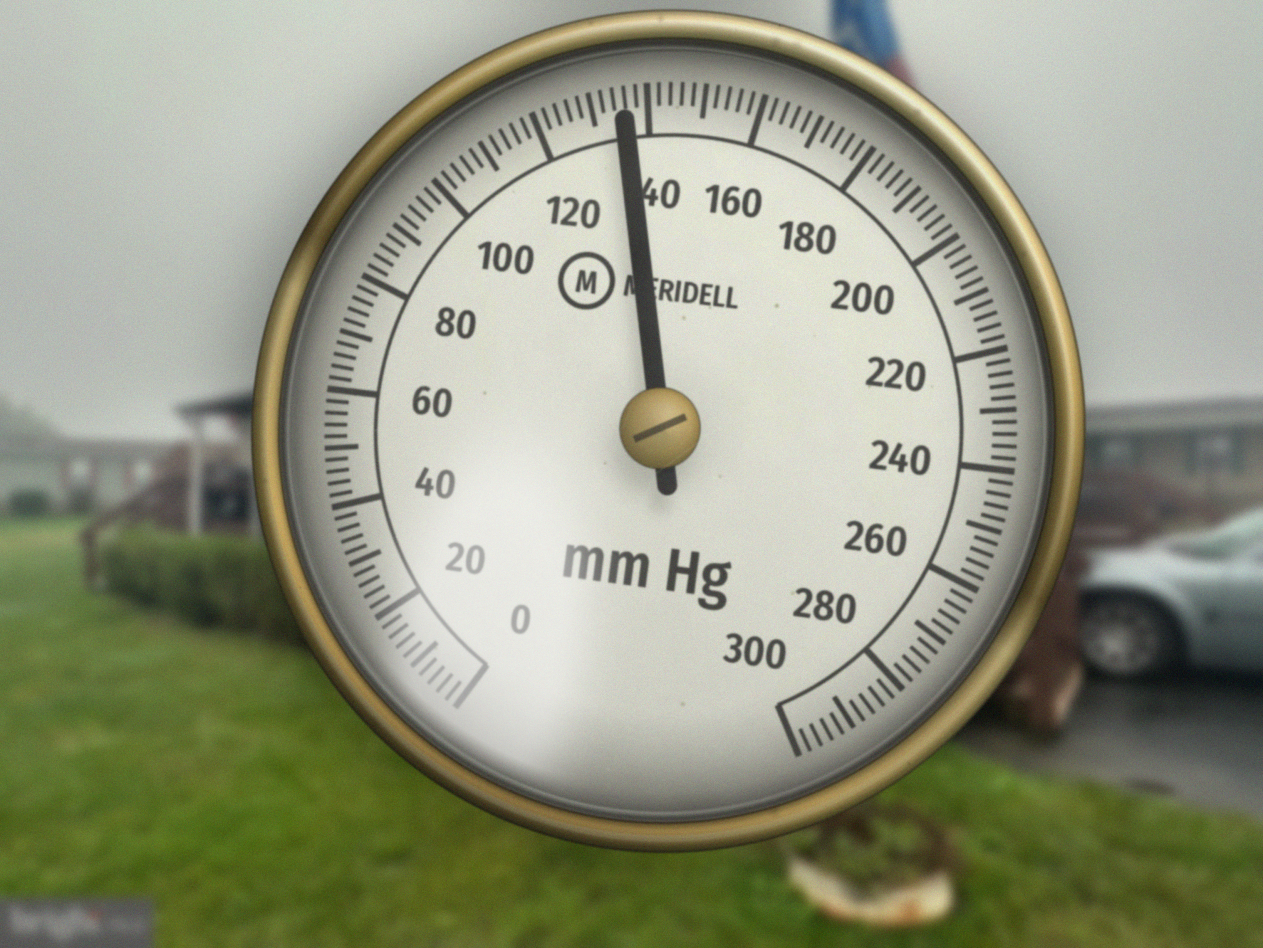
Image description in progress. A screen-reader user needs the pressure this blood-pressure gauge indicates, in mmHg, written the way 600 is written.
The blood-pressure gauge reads 136
